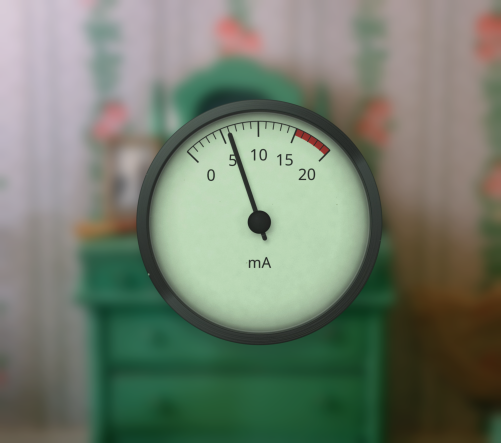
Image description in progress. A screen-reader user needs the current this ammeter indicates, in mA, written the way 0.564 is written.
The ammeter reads 6
